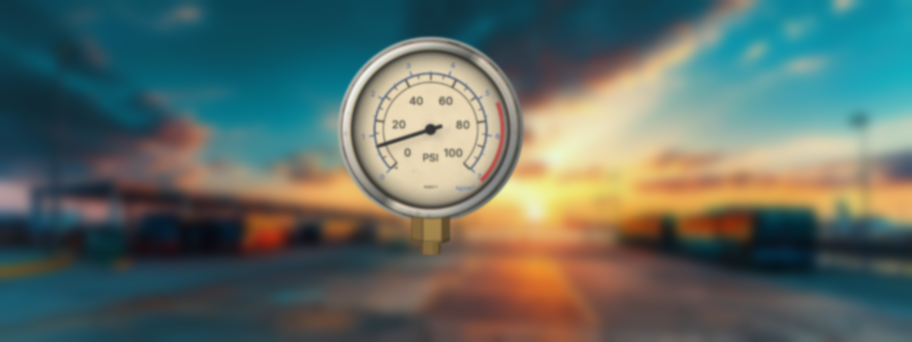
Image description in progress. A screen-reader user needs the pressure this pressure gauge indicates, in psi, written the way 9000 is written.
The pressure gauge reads 10
